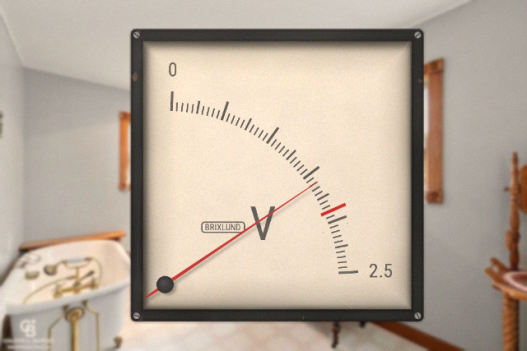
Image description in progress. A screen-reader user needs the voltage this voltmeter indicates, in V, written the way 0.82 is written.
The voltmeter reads 1.6
